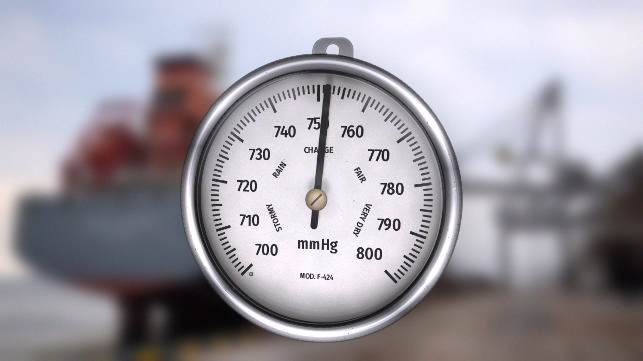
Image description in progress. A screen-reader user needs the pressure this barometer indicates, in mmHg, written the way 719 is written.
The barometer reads 752
